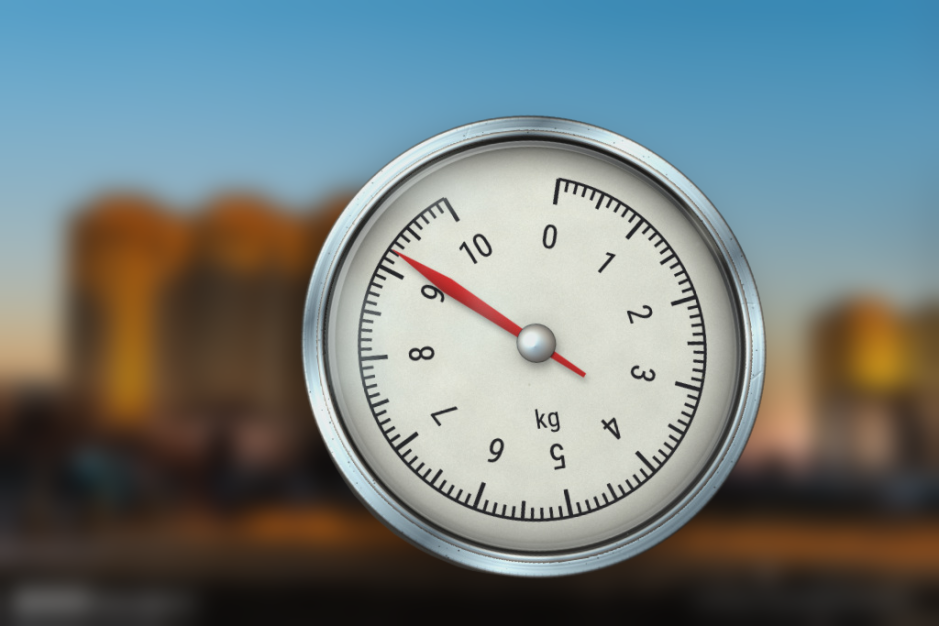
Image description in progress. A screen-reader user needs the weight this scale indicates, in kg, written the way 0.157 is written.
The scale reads 9.2
